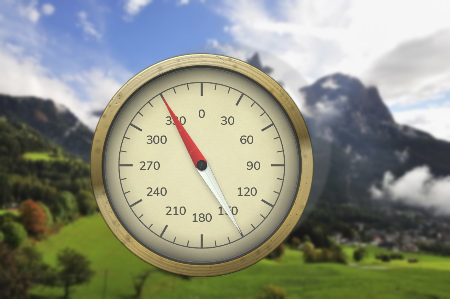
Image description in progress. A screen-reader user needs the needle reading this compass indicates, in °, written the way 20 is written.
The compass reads 330
